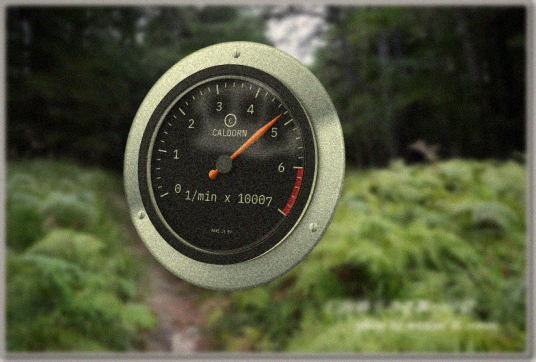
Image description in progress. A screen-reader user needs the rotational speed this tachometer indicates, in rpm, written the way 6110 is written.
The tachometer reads 4800
